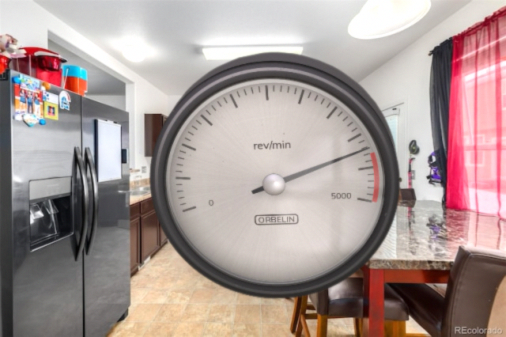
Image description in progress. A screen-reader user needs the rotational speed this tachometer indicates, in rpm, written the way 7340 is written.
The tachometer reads 4200
